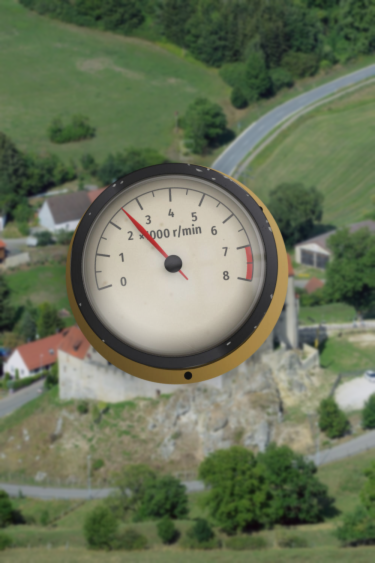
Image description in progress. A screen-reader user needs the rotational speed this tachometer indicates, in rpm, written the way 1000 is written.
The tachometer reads 2500
